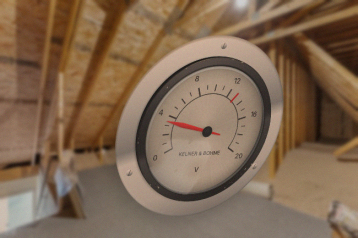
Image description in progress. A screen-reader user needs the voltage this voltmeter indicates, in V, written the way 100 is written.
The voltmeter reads 3.5
